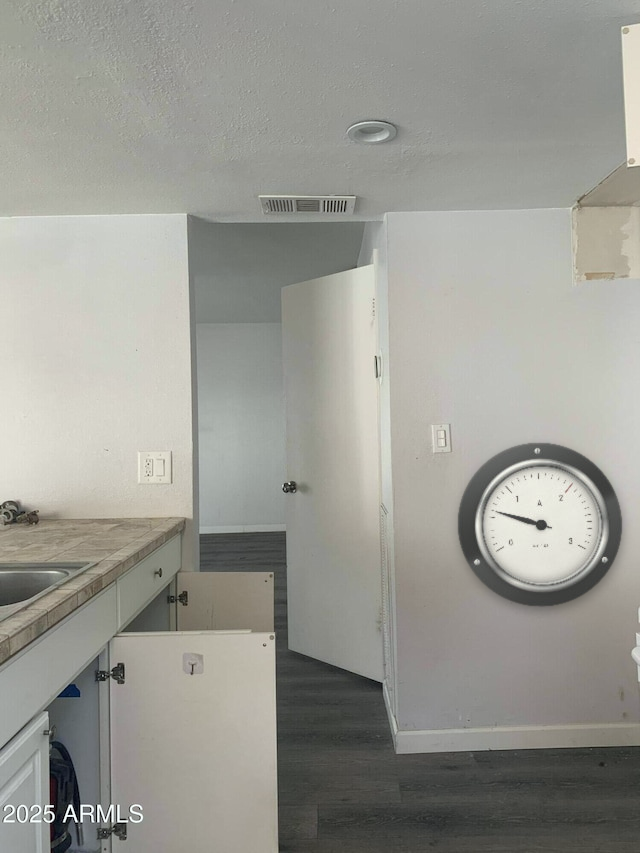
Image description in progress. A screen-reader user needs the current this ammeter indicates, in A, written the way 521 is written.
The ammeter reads 0.6
